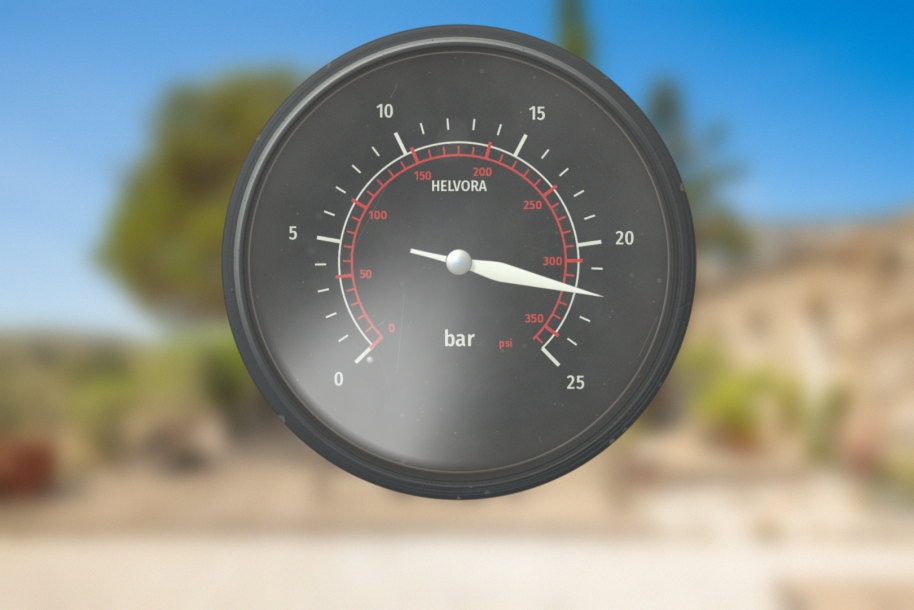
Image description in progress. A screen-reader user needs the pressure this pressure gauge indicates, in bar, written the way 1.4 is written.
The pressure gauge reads 22
